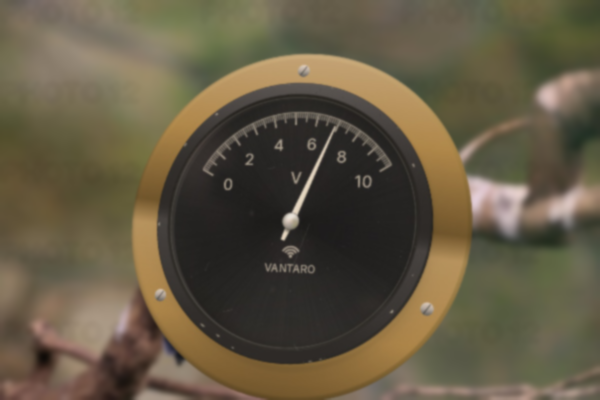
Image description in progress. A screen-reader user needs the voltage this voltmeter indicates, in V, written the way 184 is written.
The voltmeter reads 7
